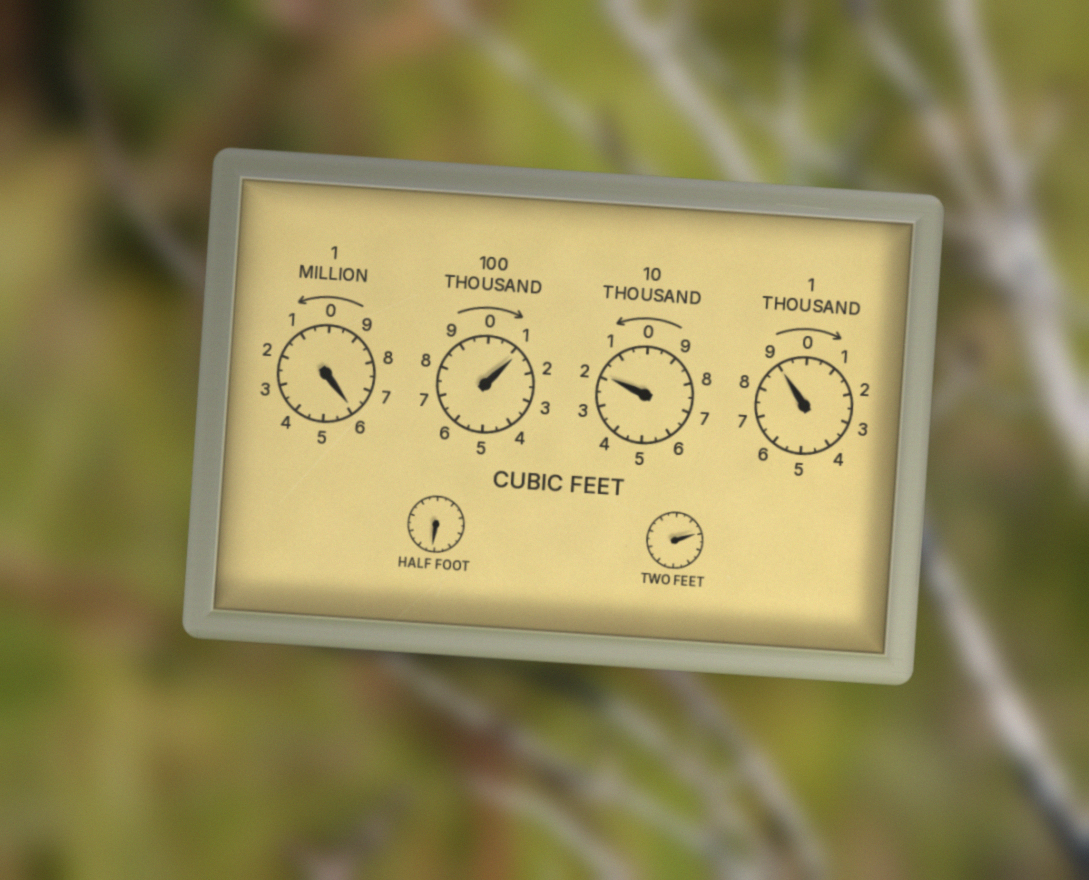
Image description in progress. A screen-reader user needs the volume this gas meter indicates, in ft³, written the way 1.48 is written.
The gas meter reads 611900
